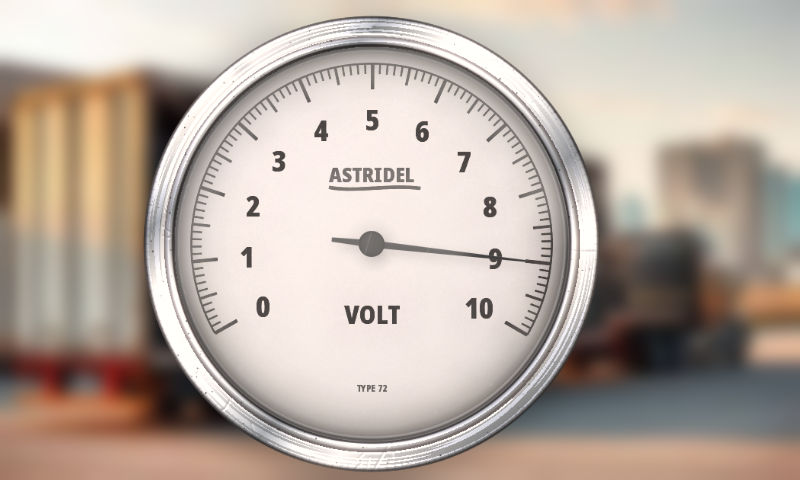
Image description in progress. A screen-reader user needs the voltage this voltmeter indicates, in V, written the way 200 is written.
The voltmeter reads 9
